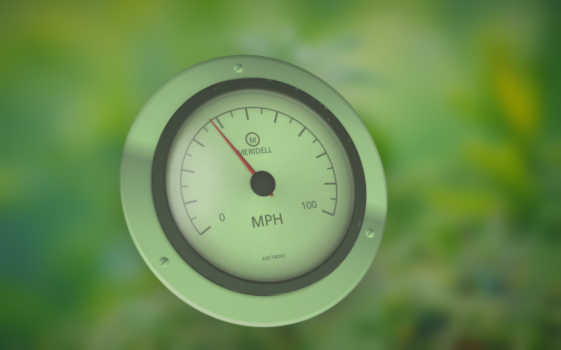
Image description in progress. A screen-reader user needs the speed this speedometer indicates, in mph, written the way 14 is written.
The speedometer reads 37.5
